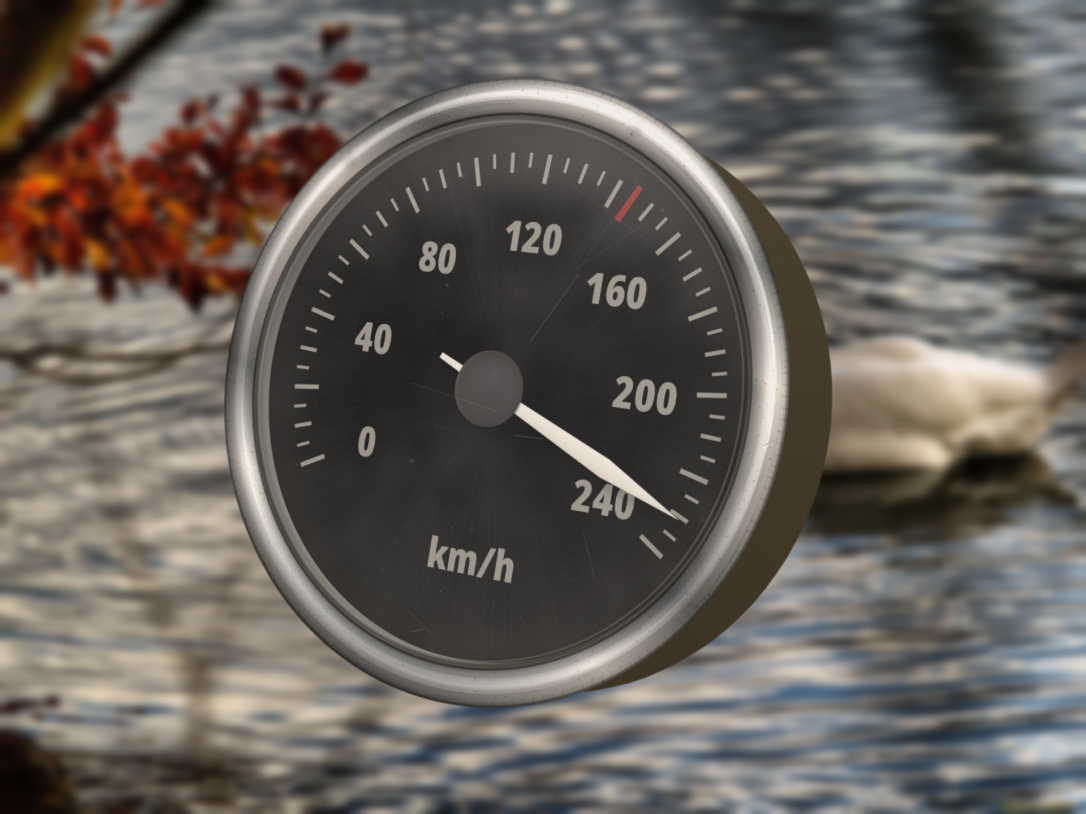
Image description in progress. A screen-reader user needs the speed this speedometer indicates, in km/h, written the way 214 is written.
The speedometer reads 230
